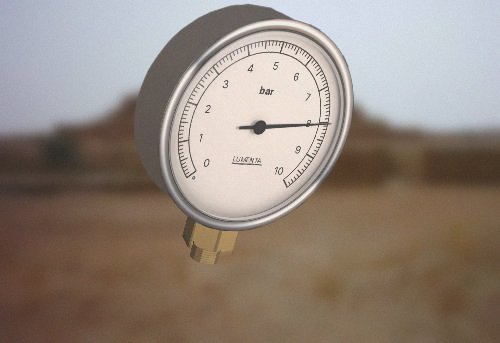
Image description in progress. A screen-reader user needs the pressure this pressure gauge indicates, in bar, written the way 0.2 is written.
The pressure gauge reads 8
